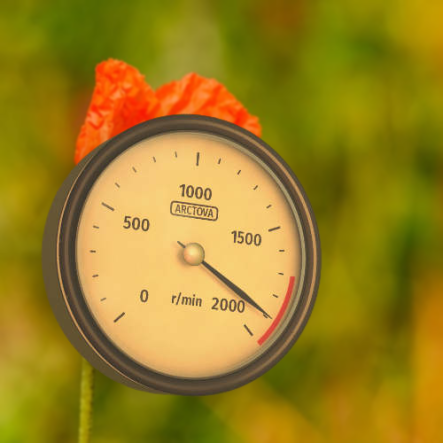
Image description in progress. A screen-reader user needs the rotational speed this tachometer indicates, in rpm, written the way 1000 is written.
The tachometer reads 1900
